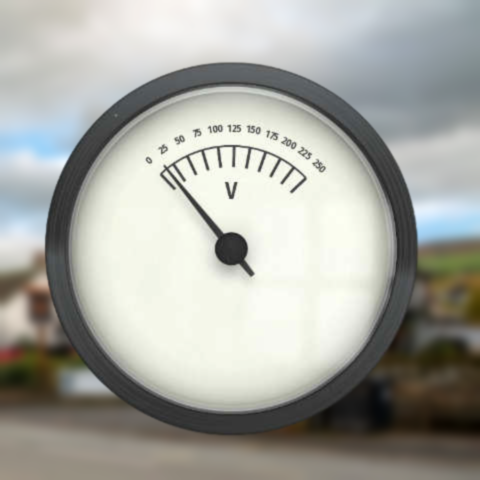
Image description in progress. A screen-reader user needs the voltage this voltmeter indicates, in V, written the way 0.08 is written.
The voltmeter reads 12.5
